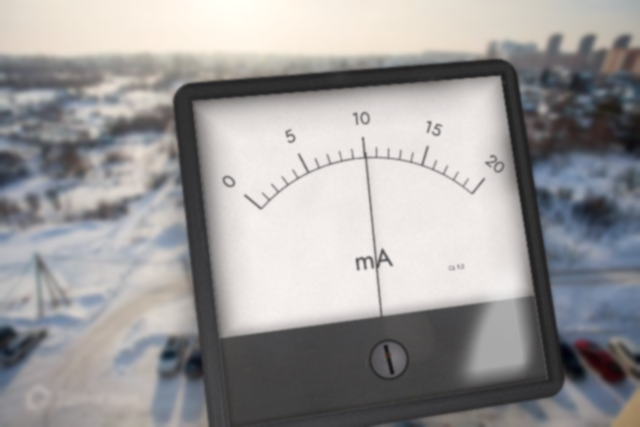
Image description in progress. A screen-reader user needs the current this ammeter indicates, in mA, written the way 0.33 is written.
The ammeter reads 10
